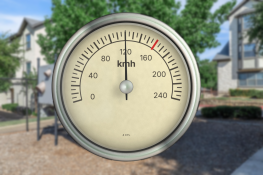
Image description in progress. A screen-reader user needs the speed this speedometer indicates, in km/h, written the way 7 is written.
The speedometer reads 120
